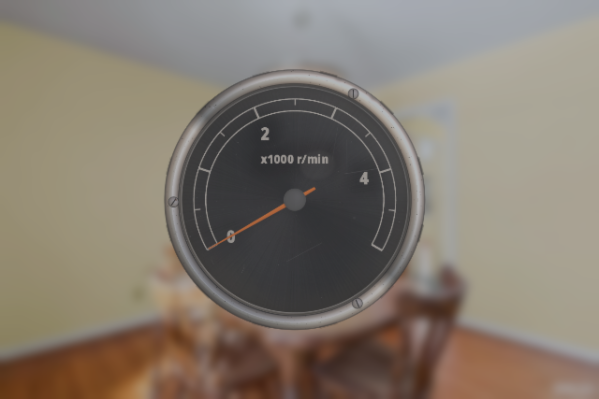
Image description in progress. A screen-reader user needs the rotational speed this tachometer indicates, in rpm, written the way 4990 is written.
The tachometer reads 0
